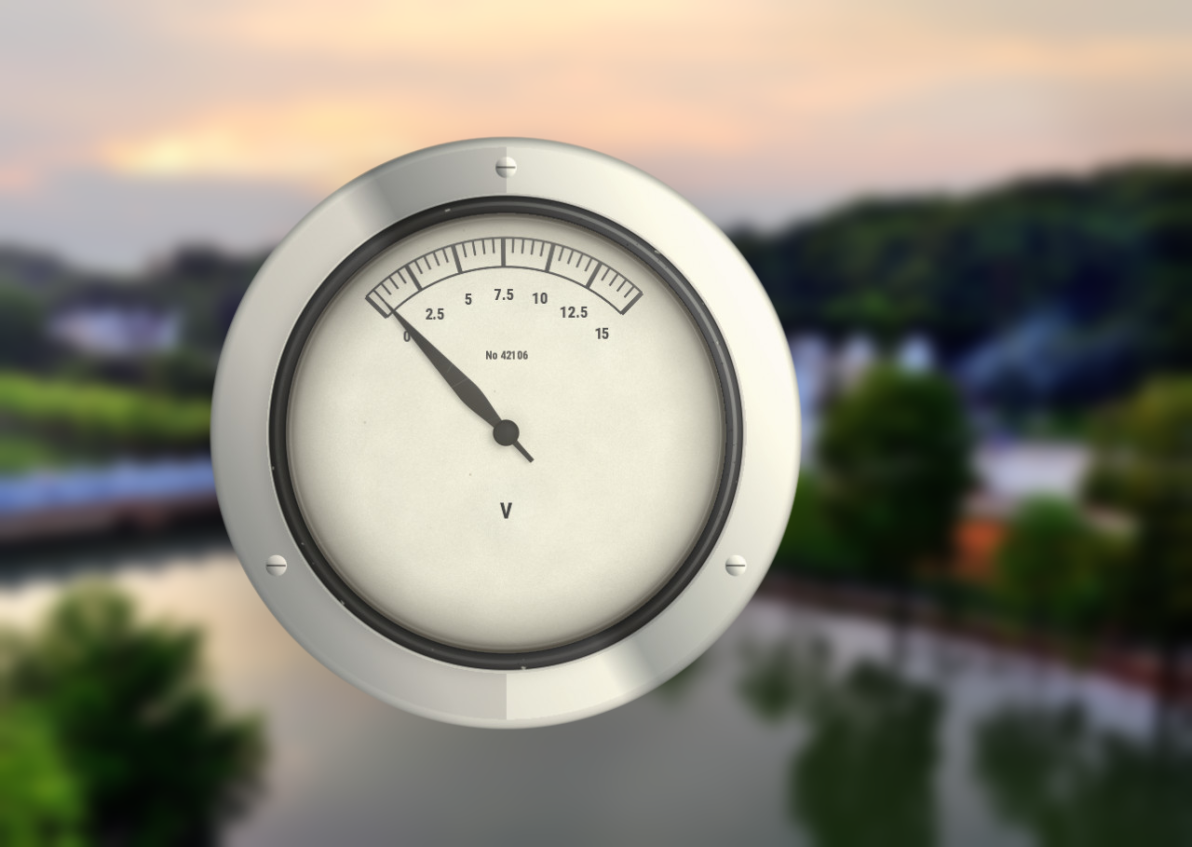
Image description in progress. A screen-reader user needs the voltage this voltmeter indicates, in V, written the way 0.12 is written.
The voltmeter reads 0.5
